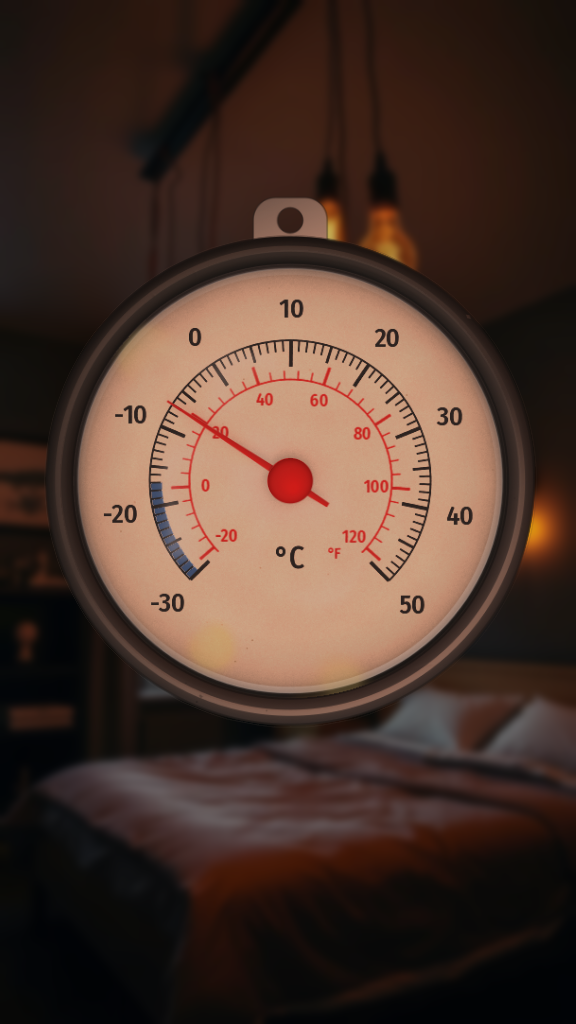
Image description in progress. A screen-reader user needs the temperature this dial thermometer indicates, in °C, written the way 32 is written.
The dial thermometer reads -7
